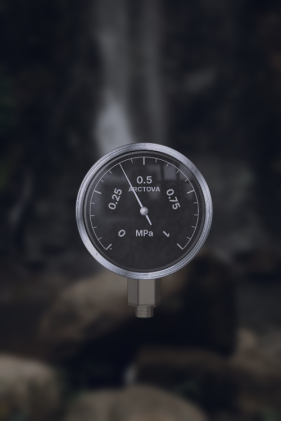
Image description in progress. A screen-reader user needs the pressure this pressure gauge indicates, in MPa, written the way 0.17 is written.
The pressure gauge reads 0.4
